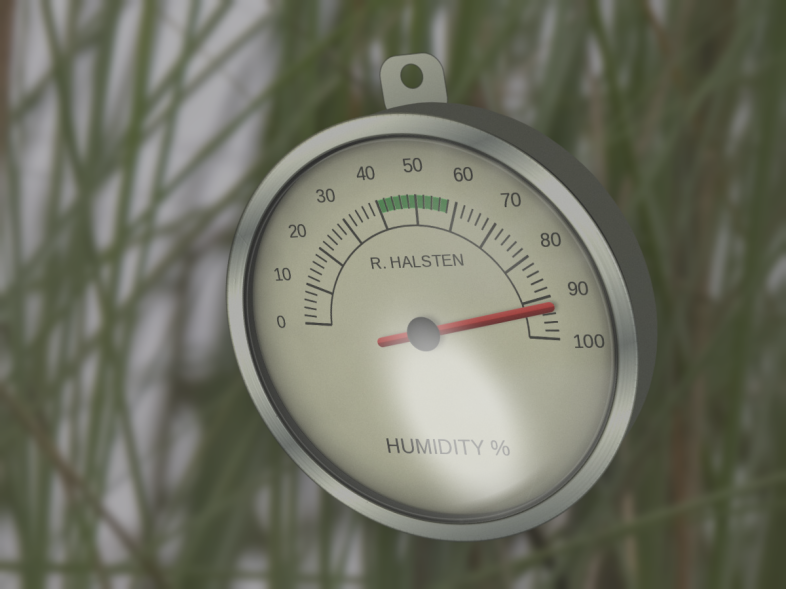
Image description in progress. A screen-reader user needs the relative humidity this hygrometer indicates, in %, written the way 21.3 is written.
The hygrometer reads 92
